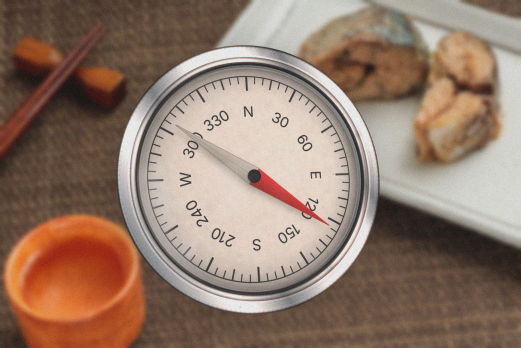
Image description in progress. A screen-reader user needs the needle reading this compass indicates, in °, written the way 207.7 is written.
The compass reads 125
